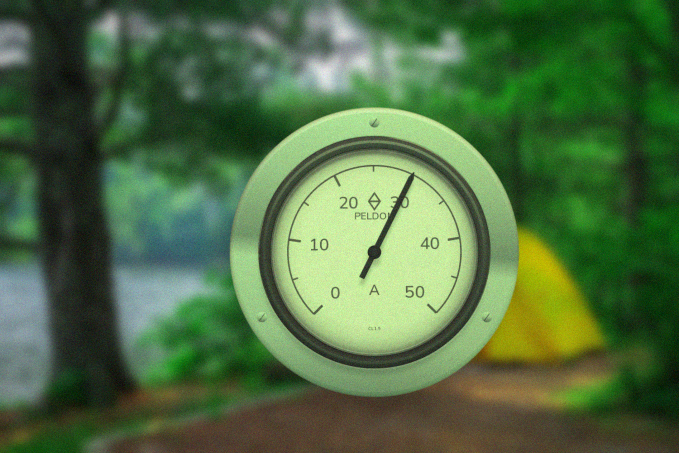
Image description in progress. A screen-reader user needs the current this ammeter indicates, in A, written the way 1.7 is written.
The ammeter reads 30
